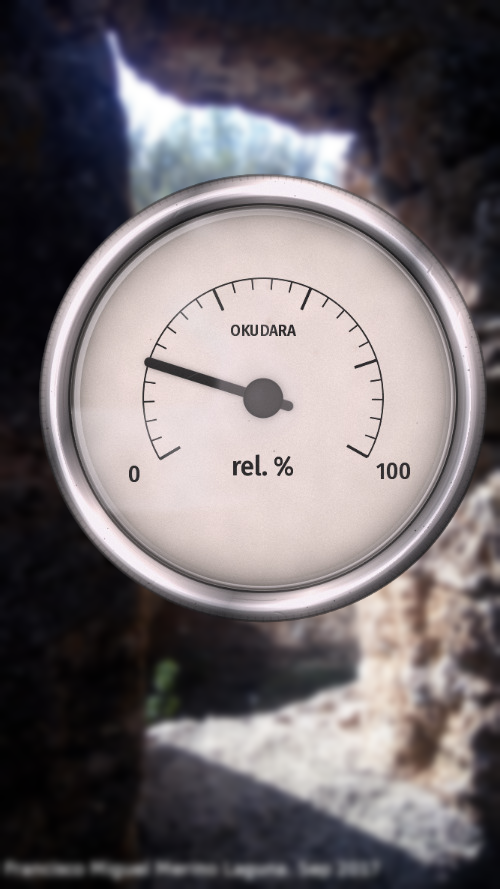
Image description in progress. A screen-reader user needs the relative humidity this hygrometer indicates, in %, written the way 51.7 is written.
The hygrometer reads 20
